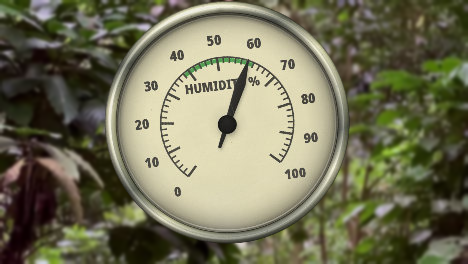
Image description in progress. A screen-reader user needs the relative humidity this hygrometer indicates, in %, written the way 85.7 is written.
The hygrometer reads 60
